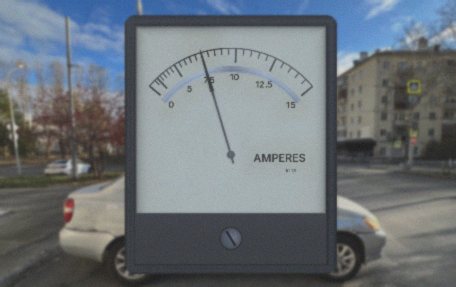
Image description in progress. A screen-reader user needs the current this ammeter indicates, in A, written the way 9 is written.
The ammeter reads 7.5
